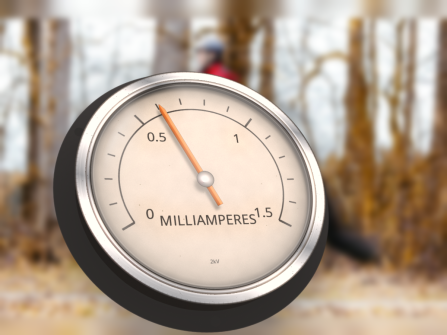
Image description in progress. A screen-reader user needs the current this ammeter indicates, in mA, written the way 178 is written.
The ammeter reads 0.6
